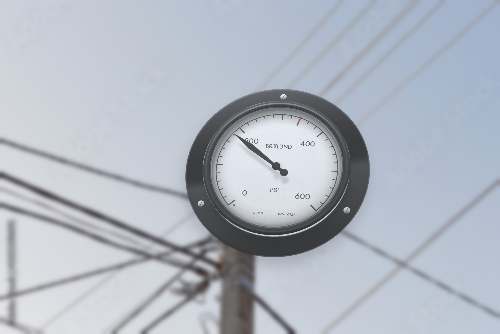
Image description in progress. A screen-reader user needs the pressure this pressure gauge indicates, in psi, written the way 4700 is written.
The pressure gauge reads 180
